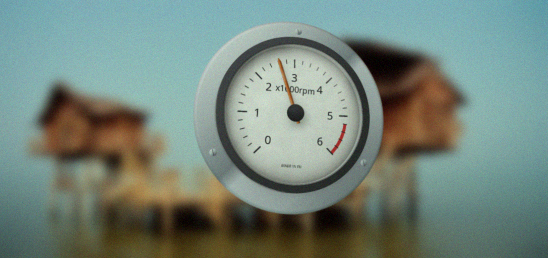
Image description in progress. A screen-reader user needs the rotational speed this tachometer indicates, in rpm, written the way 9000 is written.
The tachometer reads 2600
